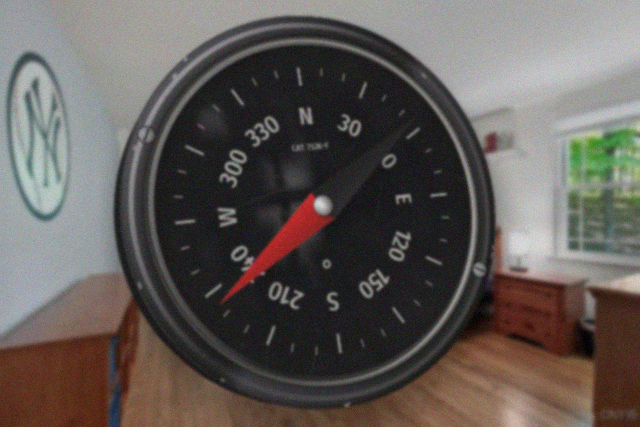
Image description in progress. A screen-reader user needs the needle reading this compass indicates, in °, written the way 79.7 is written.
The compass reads 235
